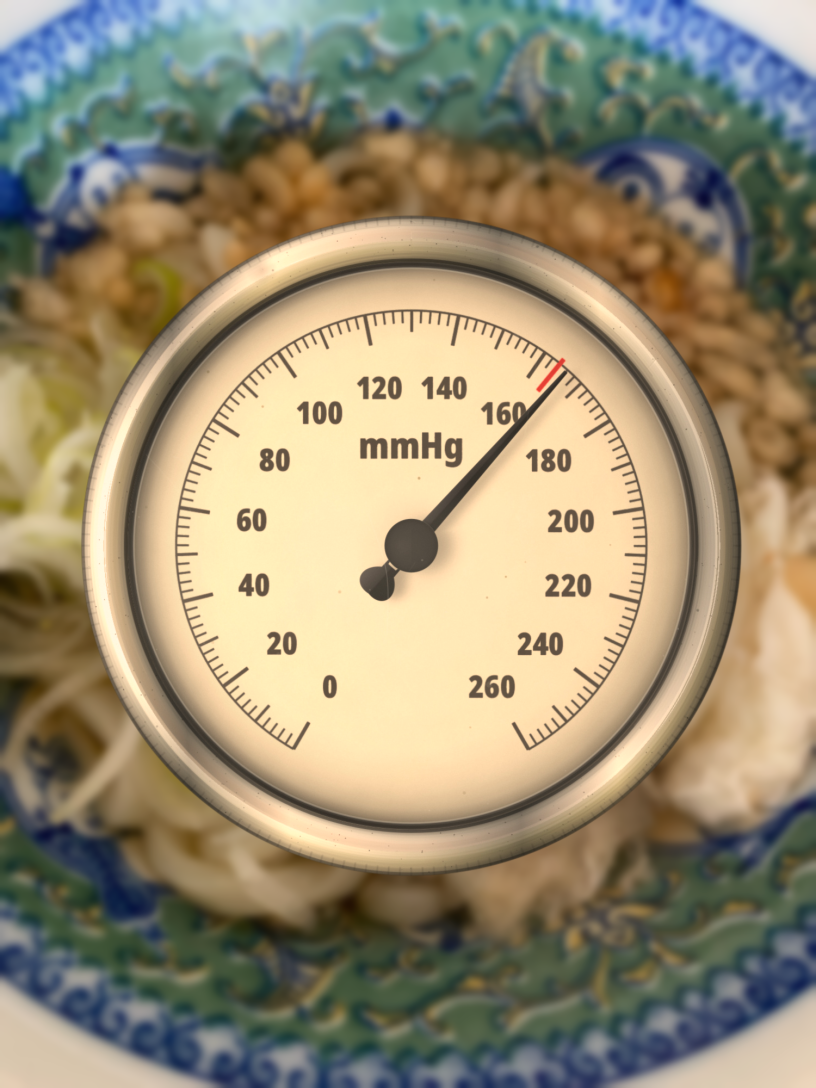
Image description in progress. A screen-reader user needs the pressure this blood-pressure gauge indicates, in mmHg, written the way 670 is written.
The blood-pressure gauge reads 166
